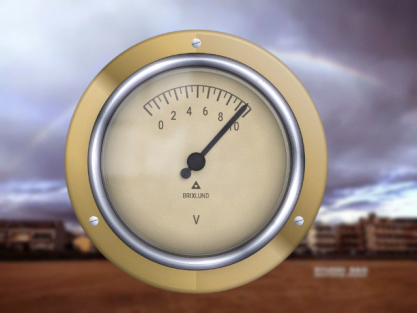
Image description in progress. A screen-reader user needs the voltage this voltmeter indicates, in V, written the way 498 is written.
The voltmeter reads 9.5
